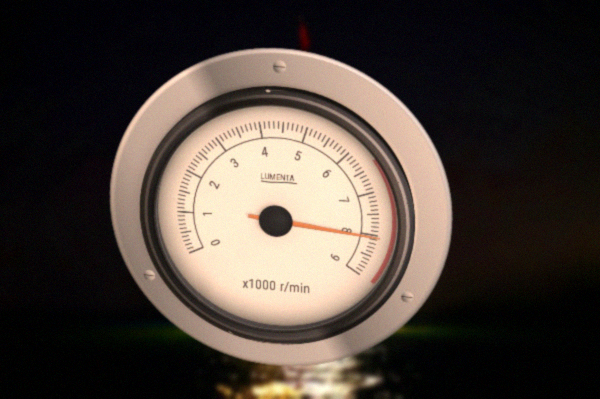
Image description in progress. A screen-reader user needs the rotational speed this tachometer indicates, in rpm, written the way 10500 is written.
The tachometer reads 8000
